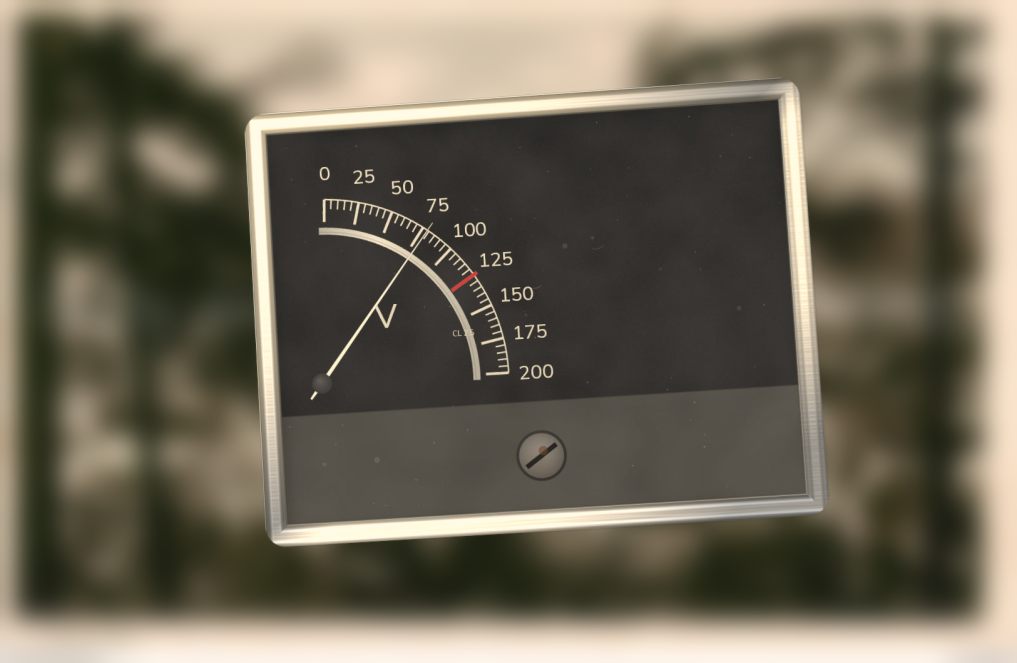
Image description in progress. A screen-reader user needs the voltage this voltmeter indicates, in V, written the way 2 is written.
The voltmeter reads 80
